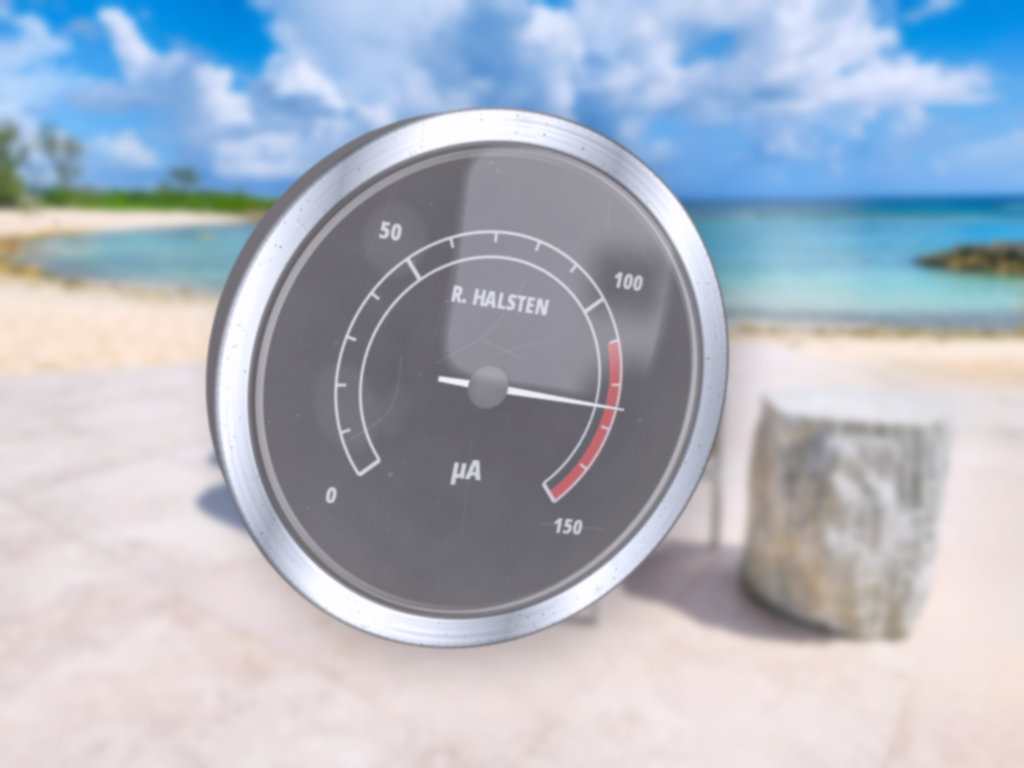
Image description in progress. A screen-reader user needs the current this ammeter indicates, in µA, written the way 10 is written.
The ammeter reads 125
